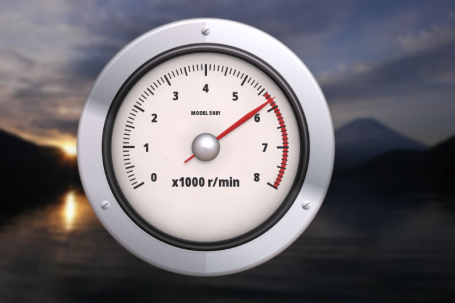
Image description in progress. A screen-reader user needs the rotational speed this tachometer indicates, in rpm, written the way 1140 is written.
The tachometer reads 5800
